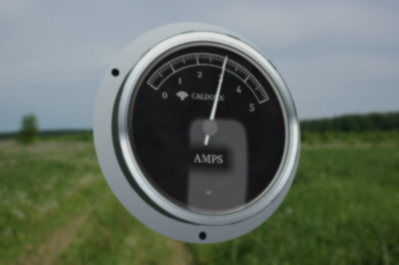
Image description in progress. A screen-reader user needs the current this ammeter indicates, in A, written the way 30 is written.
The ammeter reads 3
